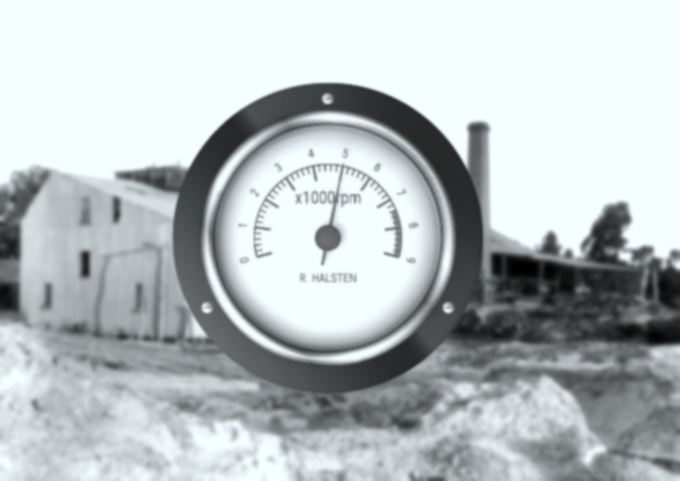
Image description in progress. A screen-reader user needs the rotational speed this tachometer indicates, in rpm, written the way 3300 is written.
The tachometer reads 5000
